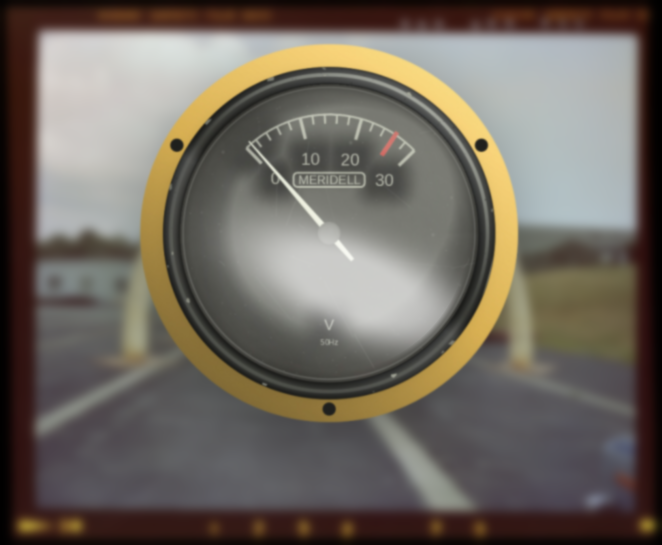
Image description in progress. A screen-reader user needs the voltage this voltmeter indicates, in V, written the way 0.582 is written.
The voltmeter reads 1
